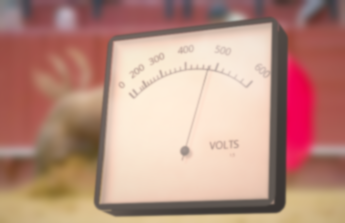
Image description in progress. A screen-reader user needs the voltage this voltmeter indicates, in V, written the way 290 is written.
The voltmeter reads 480
